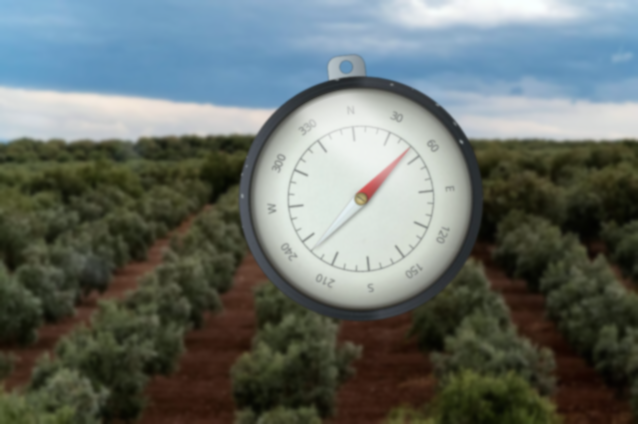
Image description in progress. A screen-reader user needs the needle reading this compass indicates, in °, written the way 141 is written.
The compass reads 50
